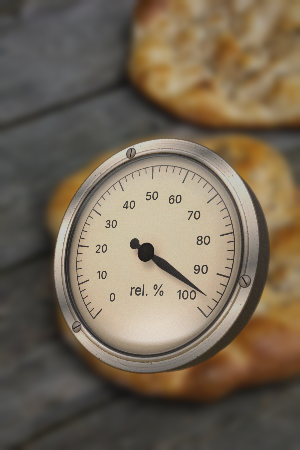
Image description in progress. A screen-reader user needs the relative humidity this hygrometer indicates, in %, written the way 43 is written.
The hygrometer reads 96
